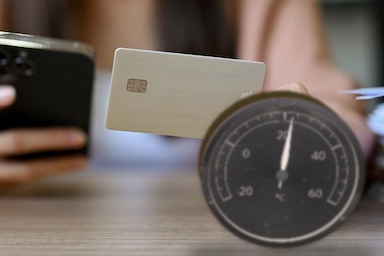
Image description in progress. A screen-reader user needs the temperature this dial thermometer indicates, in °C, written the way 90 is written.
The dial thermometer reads 22
